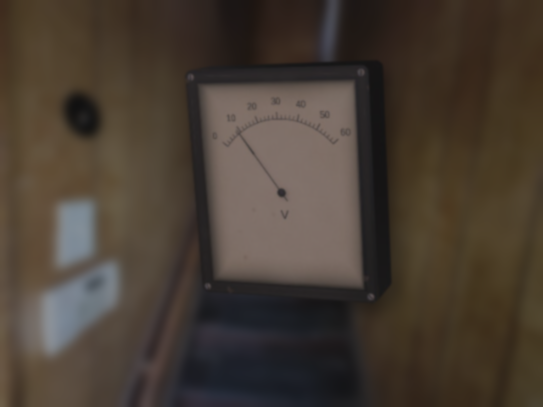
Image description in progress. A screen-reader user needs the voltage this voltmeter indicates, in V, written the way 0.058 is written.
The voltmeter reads 10
